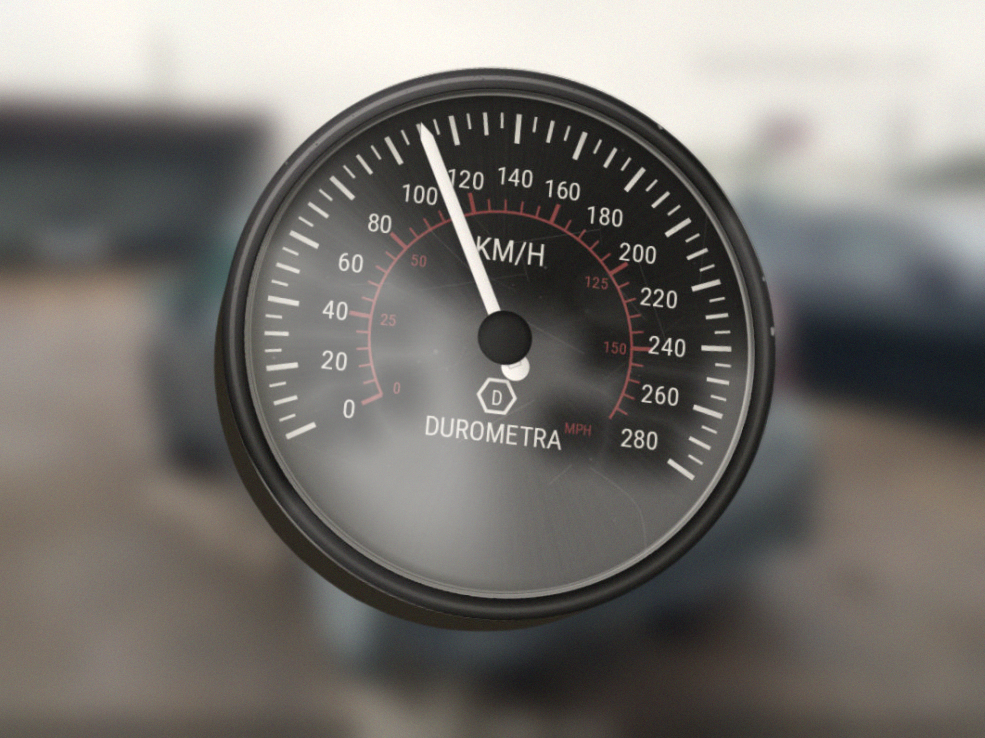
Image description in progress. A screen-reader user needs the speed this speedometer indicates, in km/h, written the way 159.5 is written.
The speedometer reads 110
